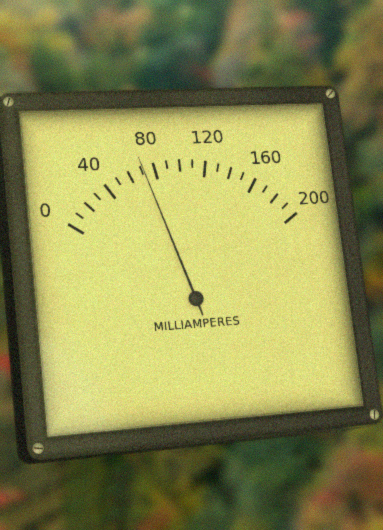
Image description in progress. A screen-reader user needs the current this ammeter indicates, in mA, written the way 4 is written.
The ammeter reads 70
